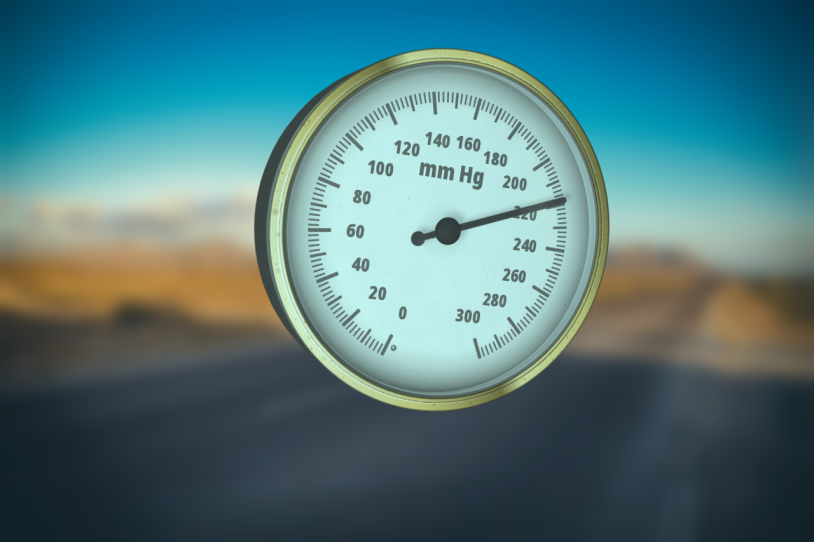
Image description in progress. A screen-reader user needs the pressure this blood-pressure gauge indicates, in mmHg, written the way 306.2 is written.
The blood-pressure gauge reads 218
